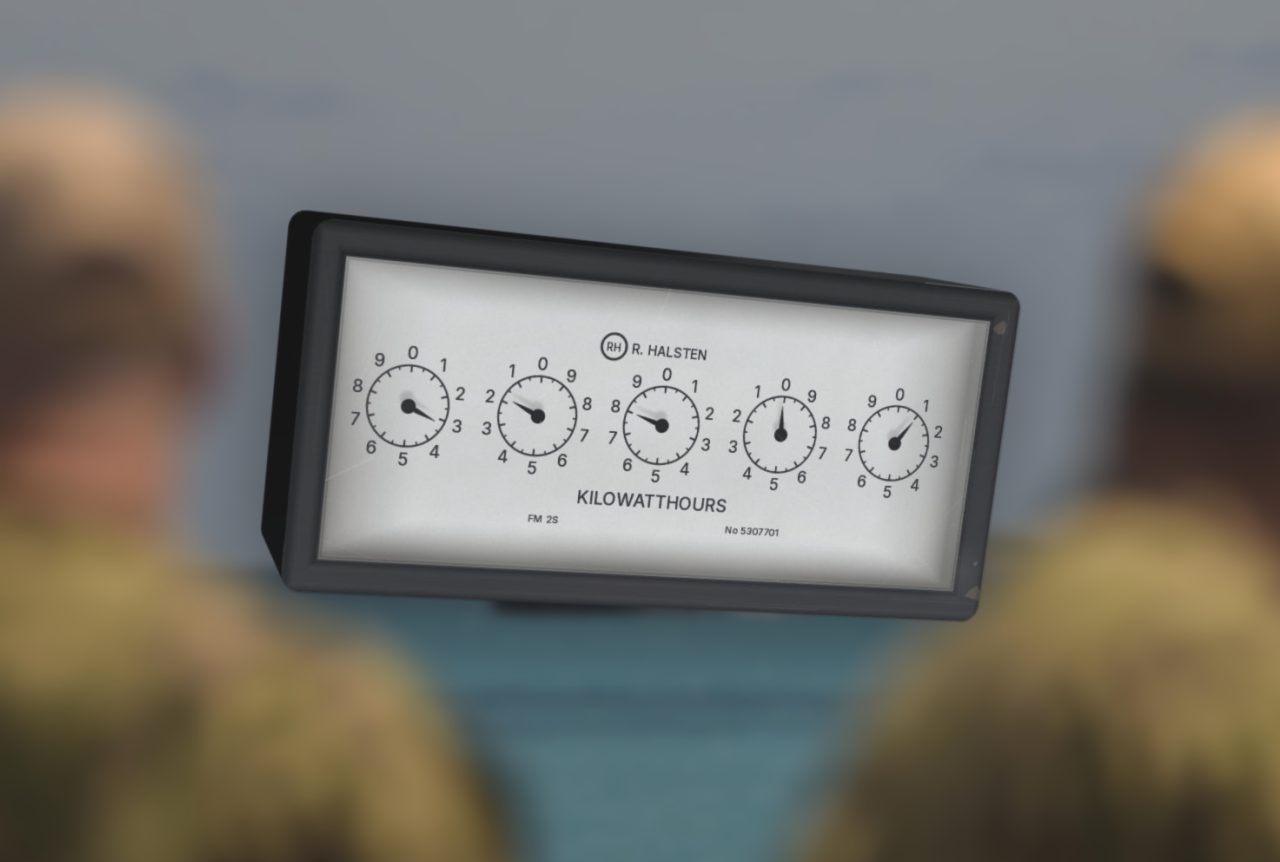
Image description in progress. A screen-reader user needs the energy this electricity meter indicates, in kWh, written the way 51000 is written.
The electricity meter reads 31801
